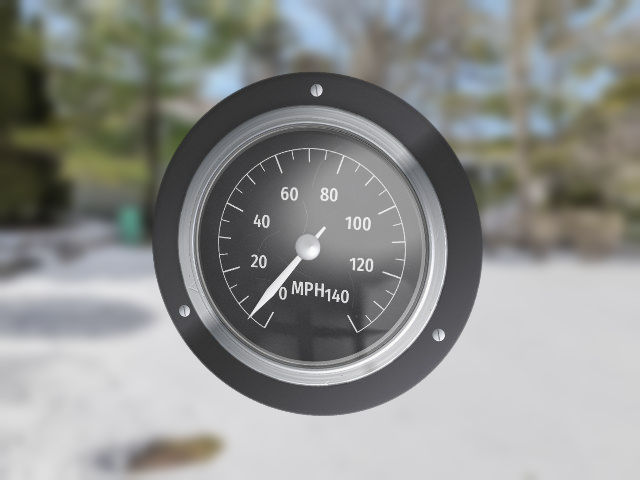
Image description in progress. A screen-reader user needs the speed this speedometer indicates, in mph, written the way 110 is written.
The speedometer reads 5
